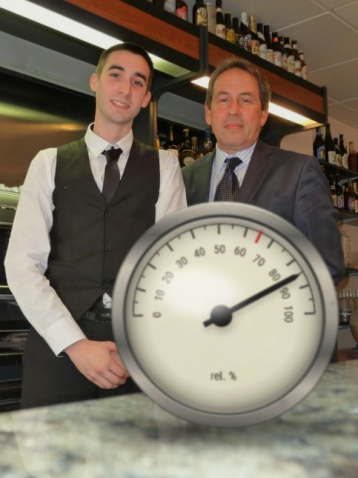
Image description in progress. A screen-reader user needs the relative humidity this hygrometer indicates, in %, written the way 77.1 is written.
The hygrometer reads 85
